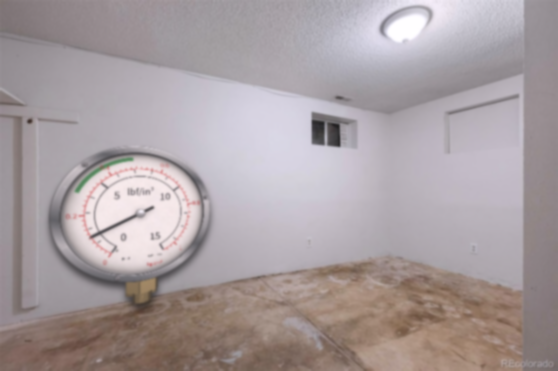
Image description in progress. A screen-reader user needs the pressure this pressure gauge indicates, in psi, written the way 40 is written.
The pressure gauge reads 1.5
